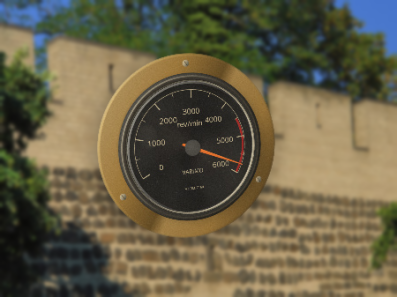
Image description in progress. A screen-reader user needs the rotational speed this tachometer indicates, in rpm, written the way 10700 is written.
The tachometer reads 5750
